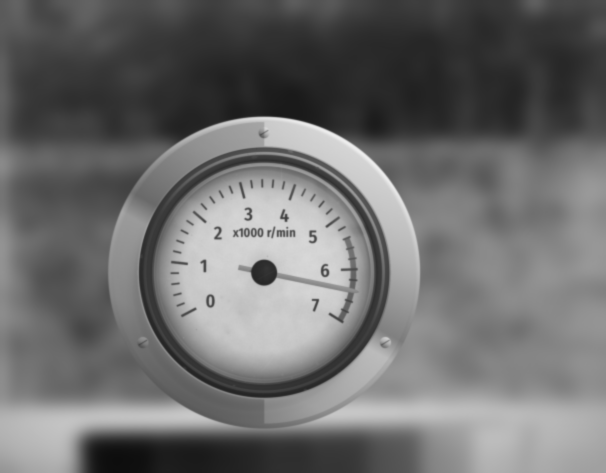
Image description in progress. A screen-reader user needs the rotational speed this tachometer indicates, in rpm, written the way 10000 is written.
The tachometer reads 6400
